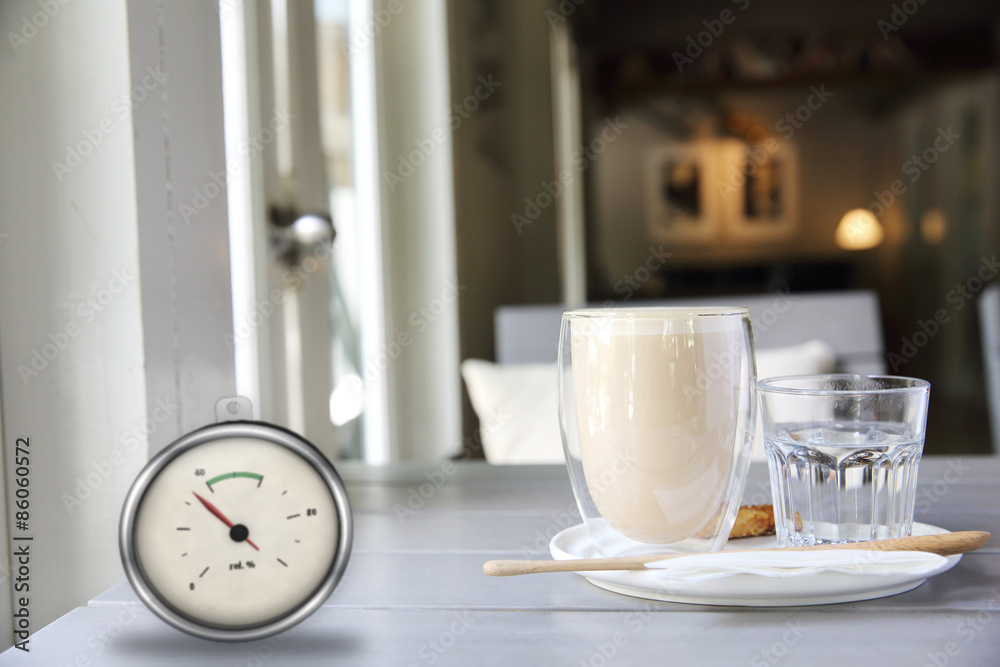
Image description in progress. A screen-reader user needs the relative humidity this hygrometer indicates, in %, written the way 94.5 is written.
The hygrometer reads 35
